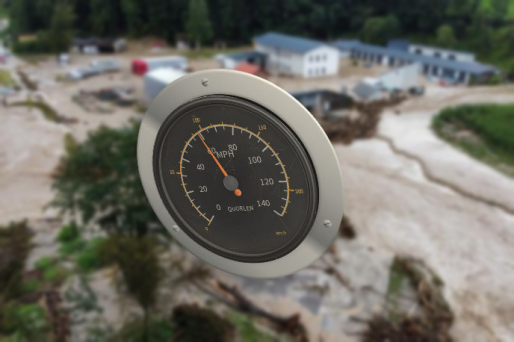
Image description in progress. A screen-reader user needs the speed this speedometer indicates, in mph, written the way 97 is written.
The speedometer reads 60
